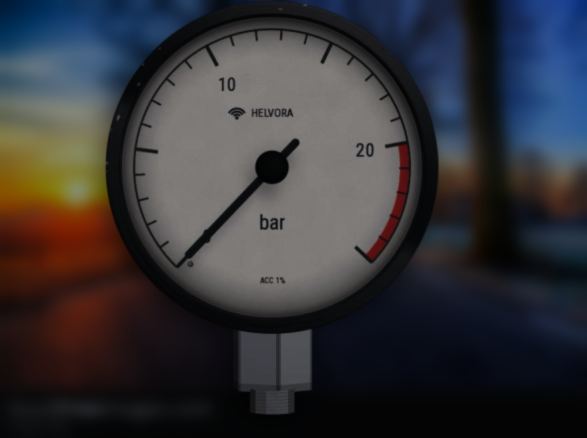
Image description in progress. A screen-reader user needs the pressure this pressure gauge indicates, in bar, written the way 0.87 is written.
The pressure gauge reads 0
